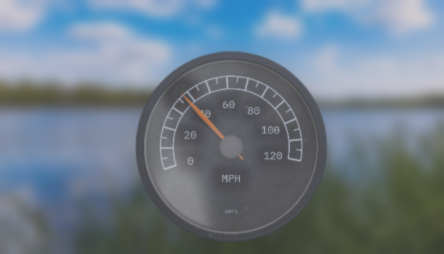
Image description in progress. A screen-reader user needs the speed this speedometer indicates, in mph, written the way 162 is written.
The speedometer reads 37.5
